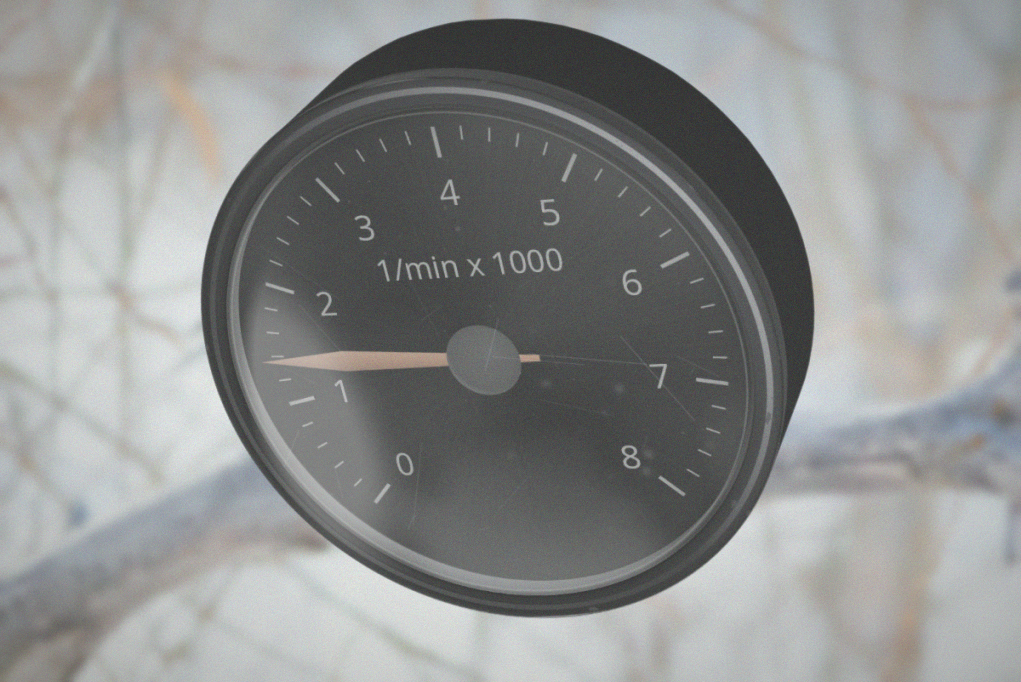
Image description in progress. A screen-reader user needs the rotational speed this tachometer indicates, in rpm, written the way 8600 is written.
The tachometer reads 1400
